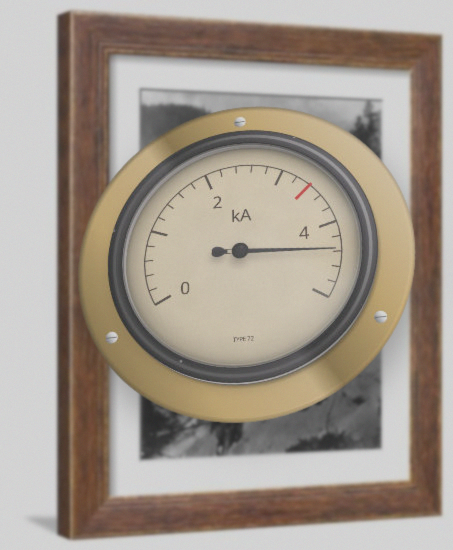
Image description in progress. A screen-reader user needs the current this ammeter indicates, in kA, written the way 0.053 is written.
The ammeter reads 4.4
